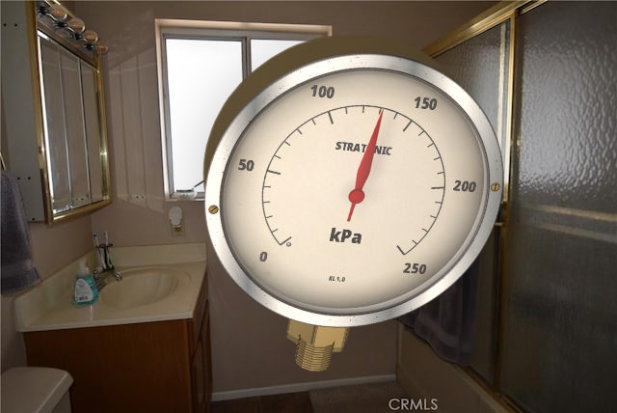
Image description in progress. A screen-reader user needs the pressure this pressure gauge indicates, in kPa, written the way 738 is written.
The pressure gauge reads 130
